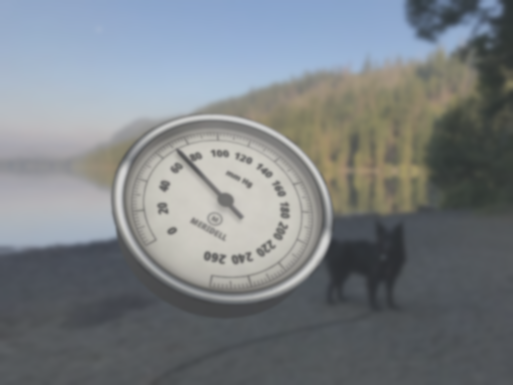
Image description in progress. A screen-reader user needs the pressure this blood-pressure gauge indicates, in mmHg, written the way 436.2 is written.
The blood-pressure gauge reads 70
